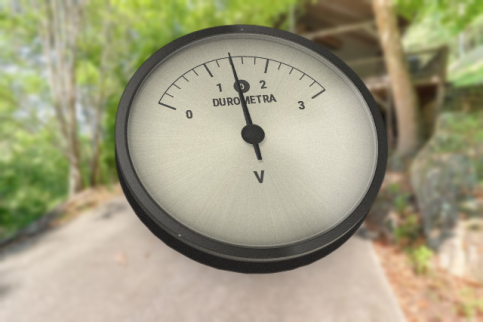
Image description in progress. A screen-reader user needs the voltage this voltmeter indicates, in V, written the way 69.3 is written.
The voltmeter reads 1.4
